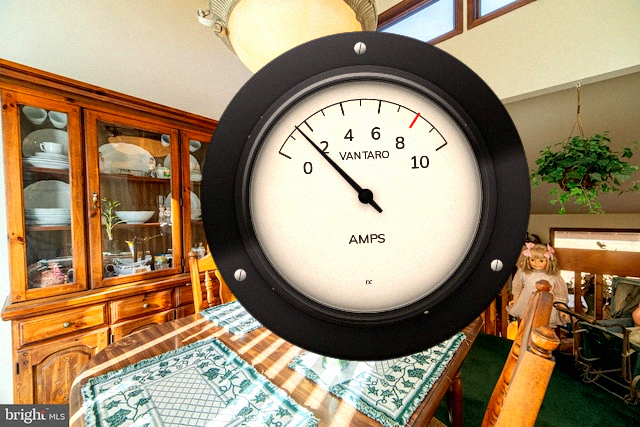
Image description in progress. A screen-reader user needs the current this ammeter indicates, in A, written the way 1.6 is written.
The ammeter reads 1.5
